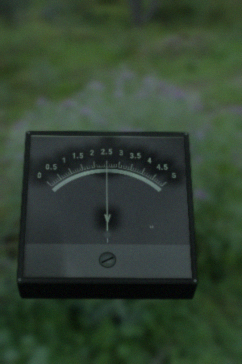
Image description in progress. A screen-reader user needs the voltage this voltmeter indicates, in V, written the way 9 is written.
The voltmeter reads 2.5
